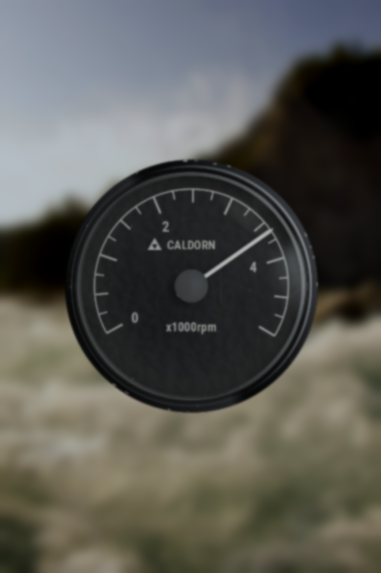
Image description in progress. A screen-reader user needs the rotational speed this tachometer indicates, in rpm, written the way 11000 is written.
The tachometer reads 3625
